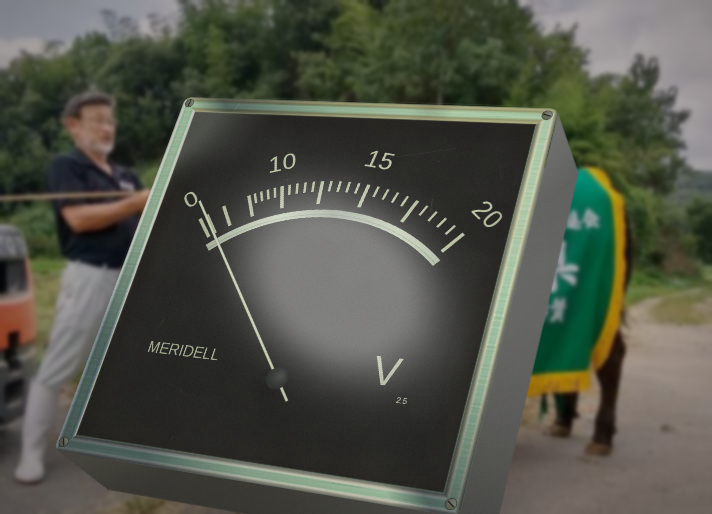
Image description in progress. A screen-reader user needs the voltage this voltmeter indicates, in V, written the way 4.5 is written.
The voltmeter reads 2.5
